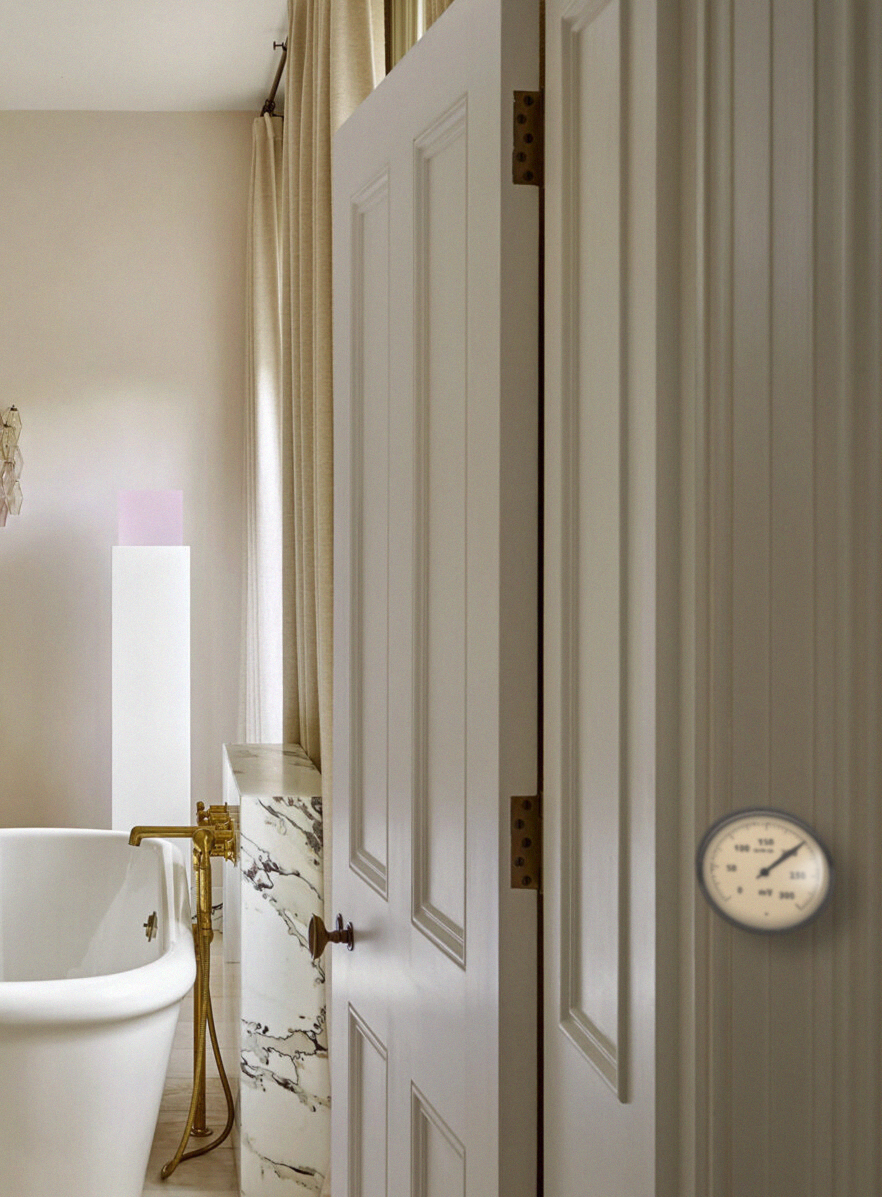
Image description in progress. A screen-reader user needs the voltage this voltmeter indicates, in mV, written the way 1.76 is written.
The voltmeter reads 200
